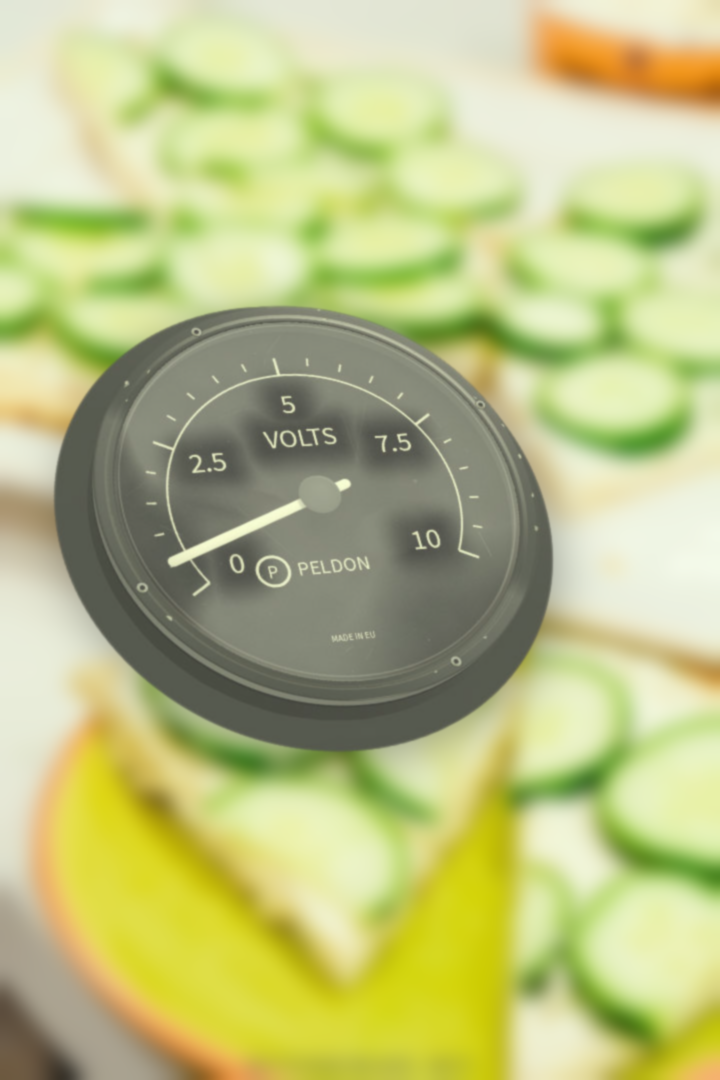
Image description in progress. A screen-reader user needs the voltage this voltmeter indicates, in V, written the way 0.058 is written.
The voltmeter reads 0.5
